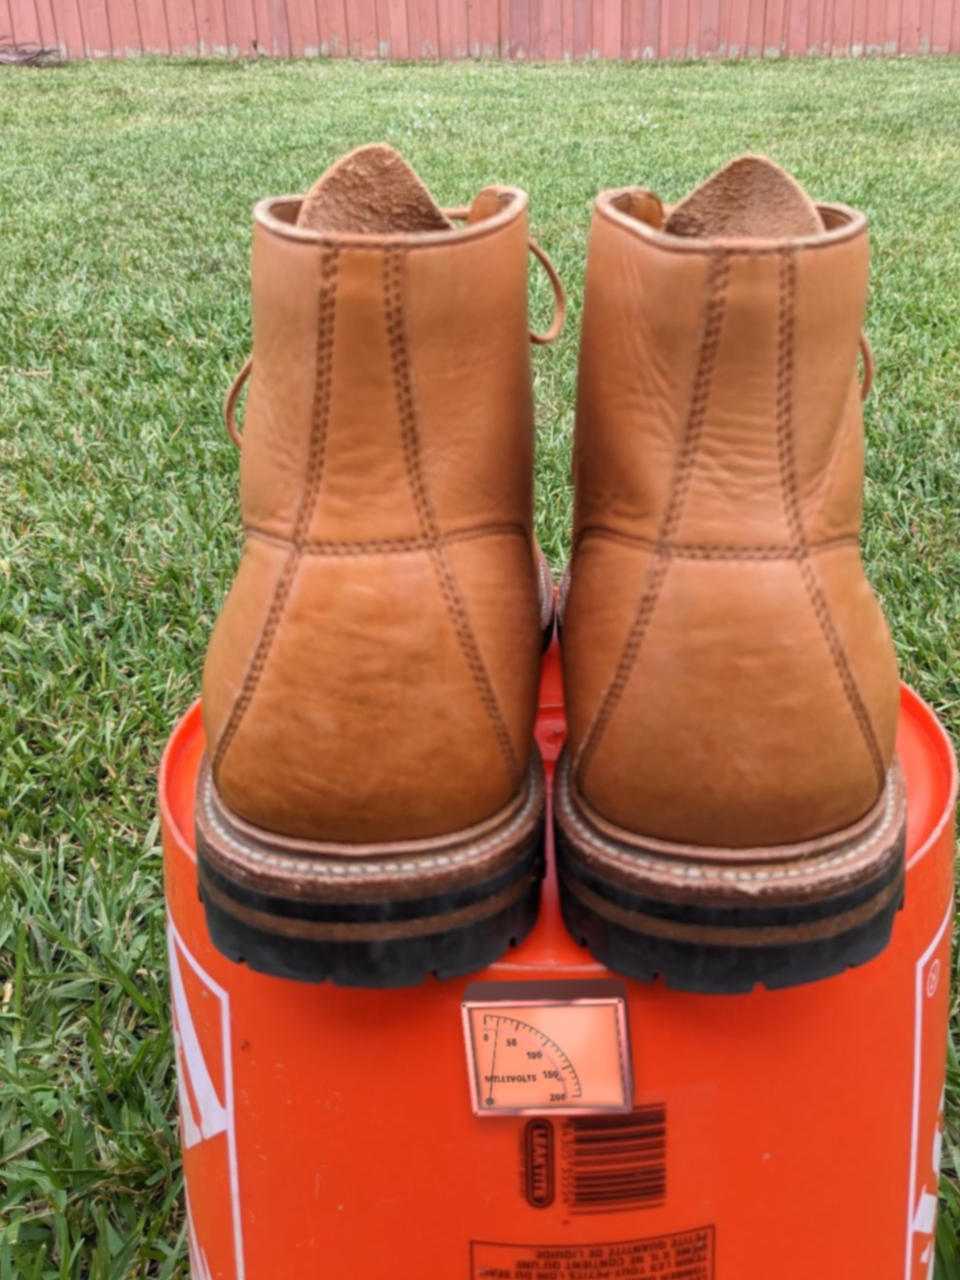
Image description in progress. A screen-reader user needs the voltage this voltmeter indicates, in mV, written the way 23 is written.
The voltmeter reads 20
